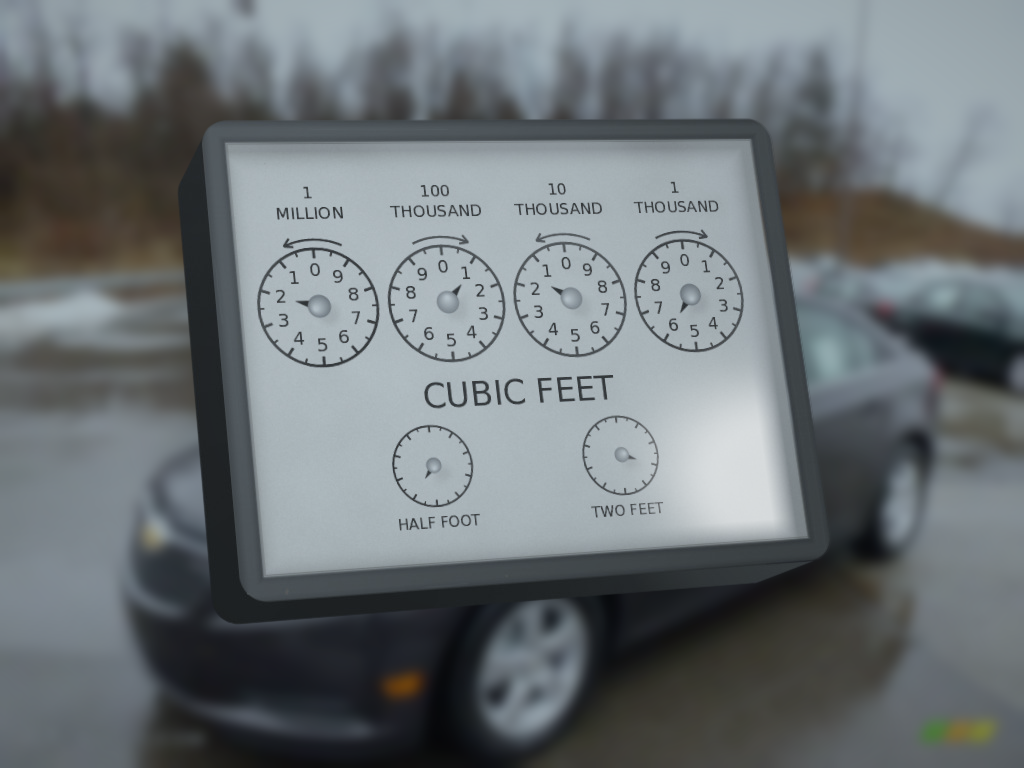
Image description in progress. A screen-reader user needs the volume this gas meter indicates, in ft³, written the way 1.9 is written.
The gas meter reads 211600
